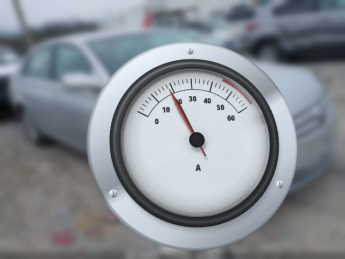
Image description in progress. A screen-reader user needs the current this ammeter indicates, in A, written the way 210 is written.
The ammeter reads 18
